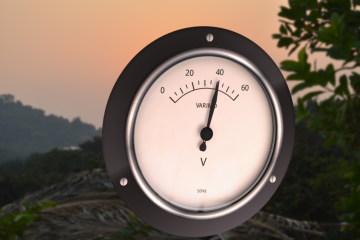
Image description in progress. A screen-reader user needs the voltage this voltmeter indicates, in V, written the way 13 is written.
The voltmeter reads 40
